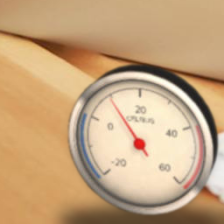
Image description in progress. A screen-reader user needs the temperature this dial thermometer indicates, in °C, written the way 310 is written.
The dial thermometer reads 10
